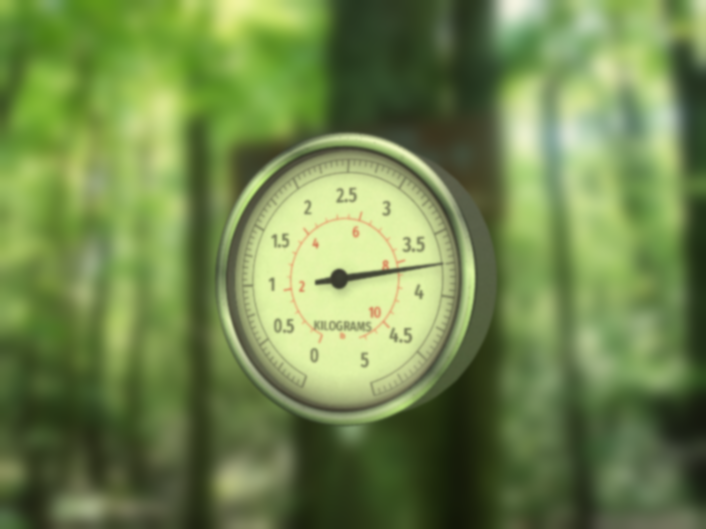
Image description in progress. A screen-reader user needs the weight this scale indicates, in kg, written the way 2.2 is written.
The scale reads 3.75
